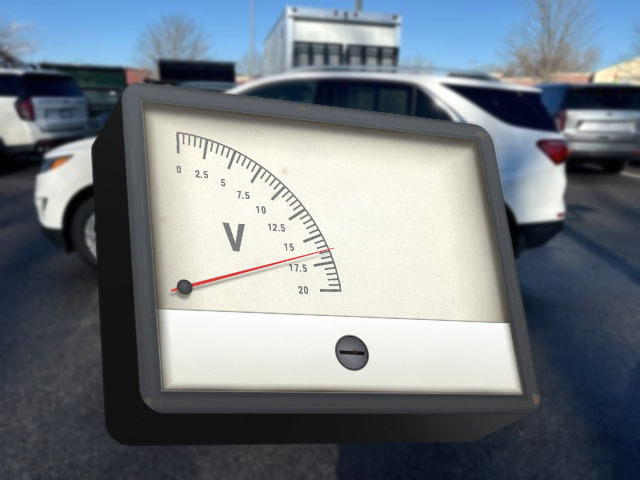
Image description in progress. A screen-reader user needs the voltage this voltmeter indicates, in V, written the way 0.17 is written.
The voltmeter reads 16.5
